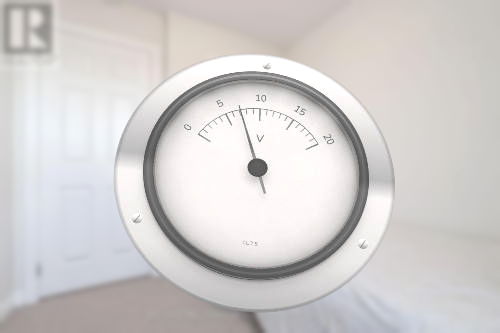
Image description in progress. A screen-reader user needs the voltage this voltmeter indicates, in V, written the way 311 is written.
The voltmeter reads 7
